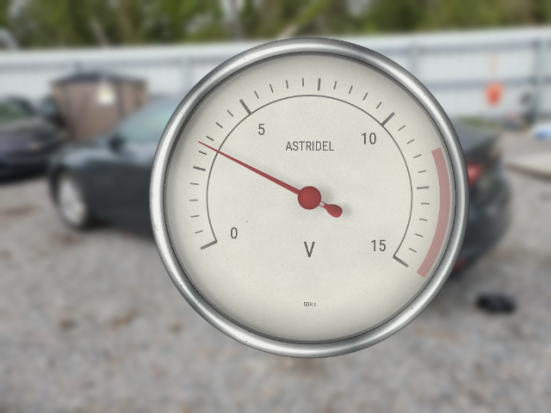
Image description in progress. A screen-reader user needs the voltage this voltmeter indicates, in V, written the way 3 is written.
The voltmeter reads 3.25
